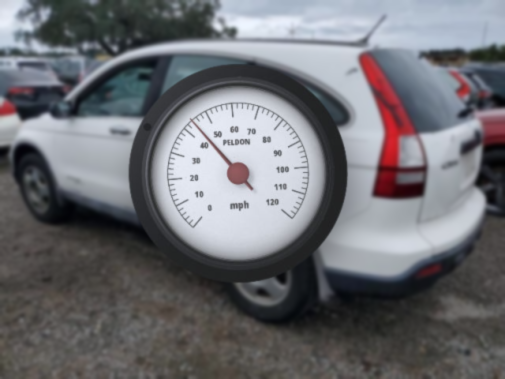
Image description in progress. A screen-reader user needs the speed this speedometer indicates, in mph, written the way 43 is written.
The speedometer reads 44
